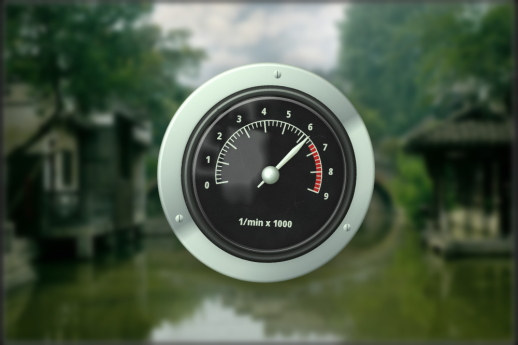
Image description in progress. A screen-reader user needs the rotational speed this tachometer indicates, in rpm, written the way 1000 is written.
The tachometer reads 6200
